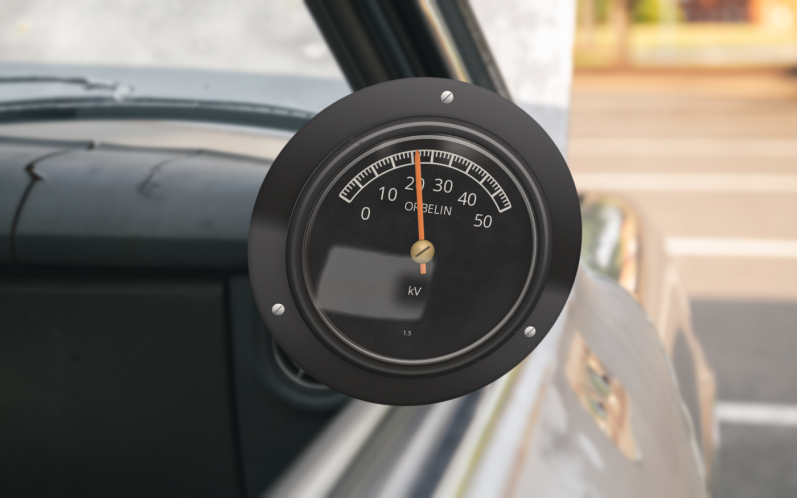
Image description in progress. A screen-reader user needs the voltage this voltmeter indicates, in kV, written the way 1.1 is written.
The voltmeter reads 21
